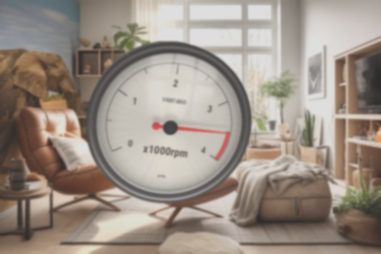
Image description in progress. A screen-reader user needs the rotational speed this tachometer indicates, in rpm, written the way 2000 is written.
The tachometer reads 3500
